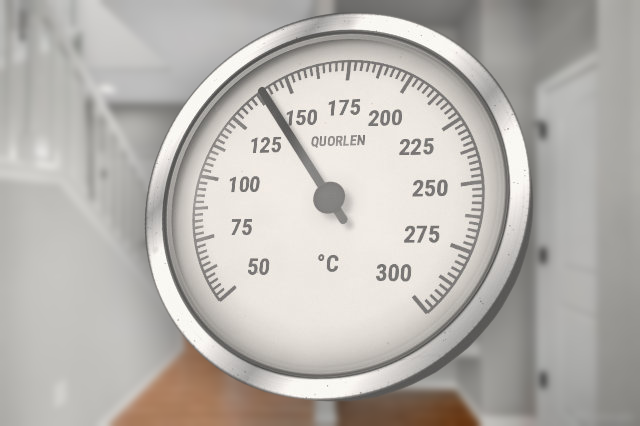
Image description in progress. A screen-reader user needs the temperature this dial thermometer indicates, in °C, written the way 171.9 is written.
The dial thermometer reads 140
